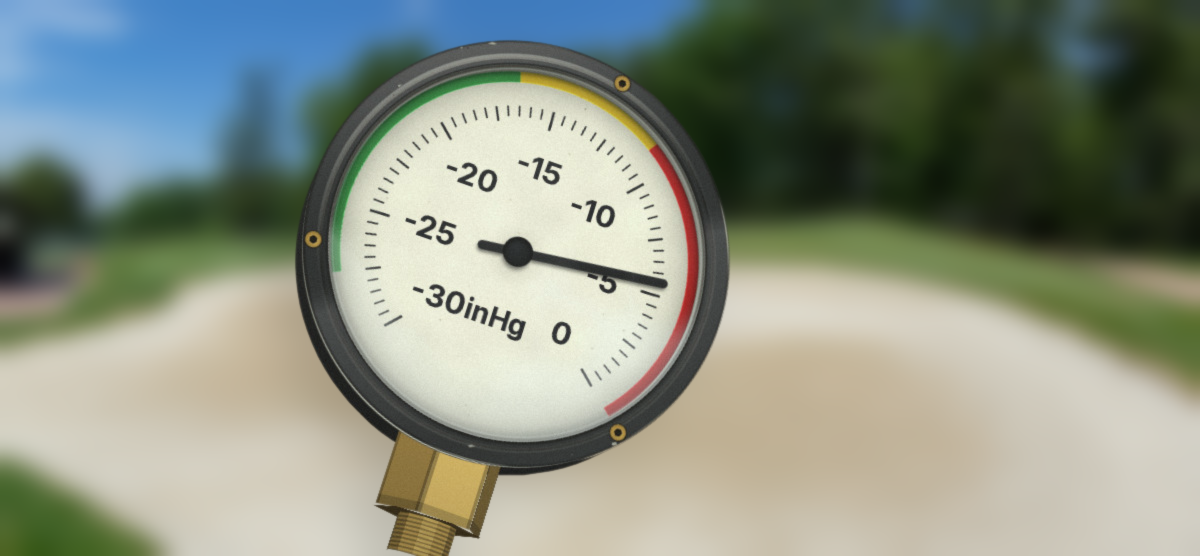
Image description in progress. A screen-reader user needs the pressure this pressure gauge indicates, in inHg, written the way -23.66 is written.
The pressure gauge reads -5.5
